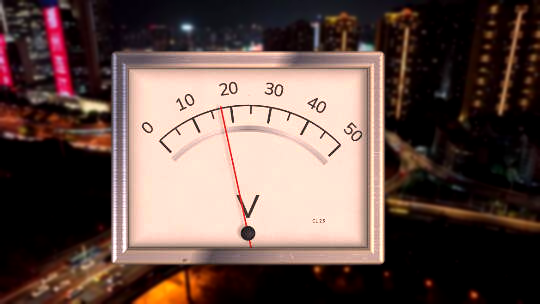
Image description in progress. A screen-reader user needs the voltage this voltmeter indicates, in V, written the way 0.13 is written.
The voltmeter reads 17.5
